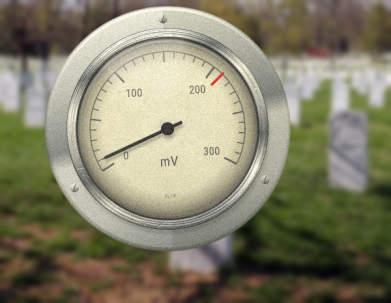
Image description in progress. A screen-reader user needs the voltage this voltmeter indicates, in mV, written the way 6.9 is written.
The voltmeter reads 10
